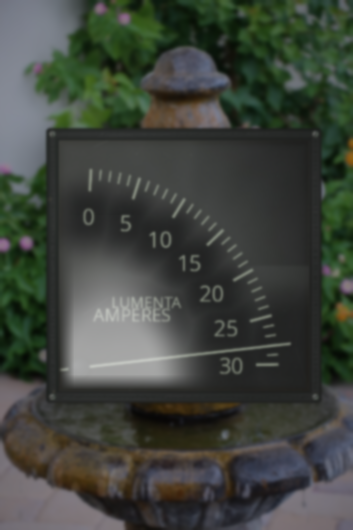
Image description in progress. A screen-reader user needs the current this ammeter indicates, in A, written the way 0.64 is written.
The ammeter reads 28
